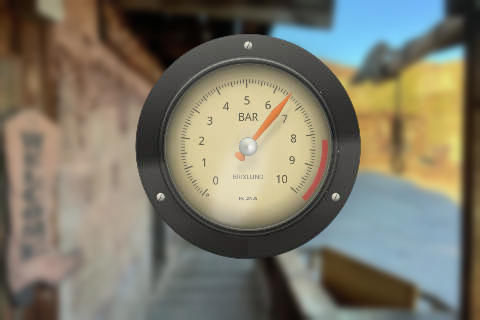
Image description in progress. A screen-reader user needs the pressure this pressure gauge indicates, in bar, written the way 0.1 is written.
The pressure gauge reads 6.5
